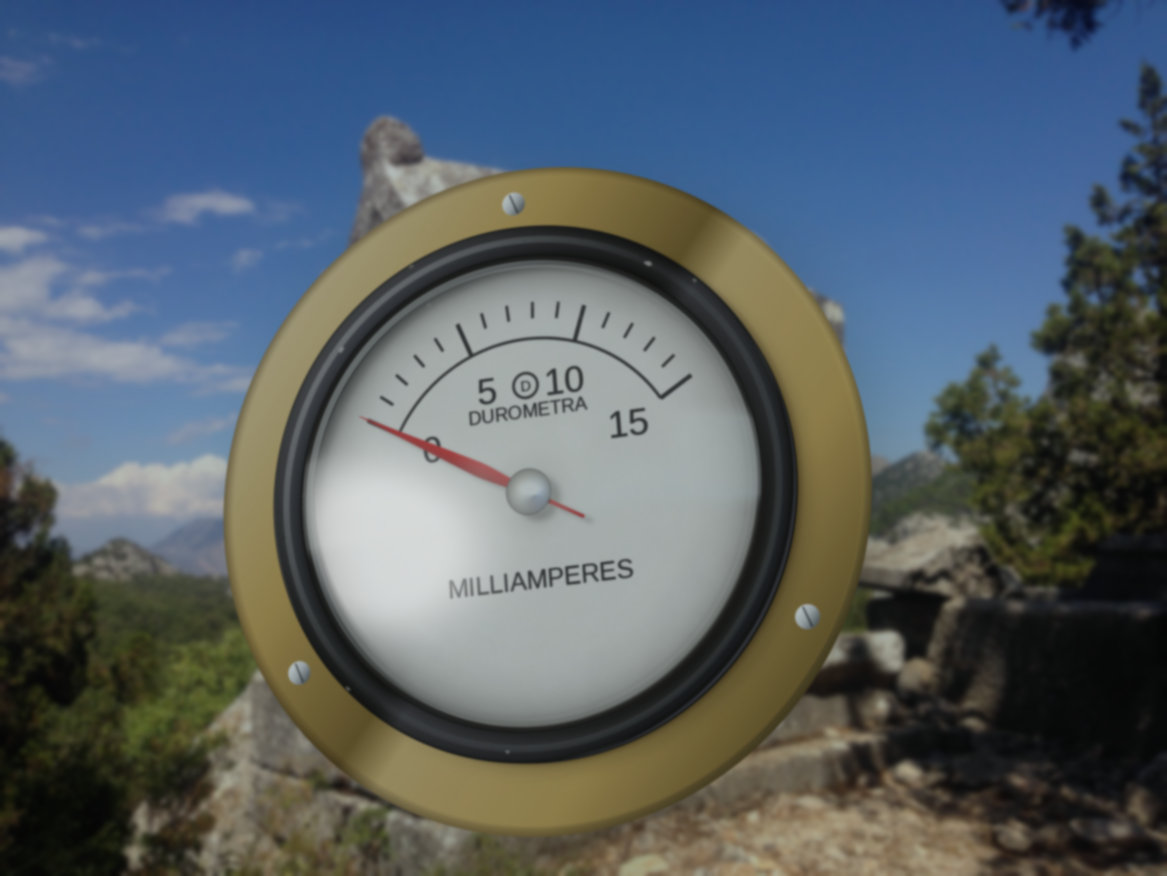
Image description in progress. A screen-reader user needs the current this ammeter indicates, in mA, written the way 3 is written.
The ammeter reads 0
